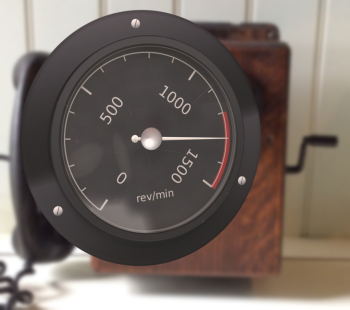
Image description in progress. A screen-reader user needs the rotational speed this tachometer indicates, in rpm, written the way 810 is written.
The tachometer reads 1300
